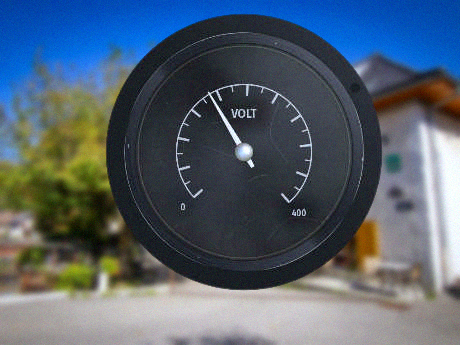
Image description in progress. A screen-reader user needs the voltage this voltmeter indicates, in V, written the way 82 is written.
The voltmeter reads 150
